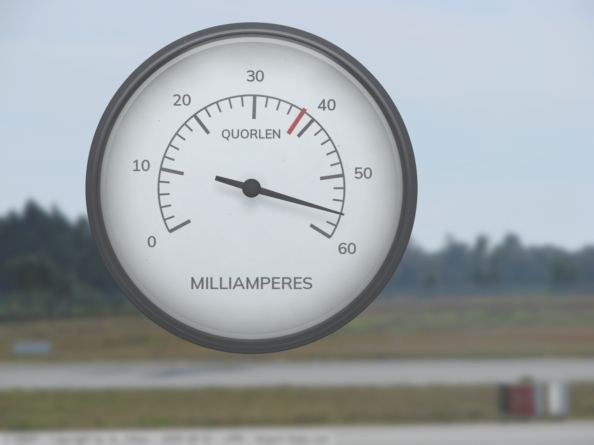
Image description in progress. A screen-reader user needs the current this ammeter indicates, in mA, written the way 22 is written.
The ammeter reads 56
